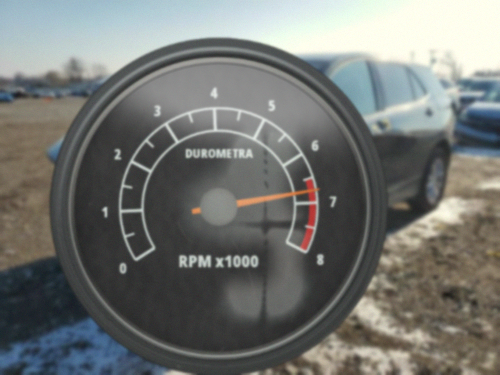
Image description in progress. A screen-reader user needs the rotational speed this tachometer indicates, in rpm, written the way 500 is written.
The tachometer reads 6750
